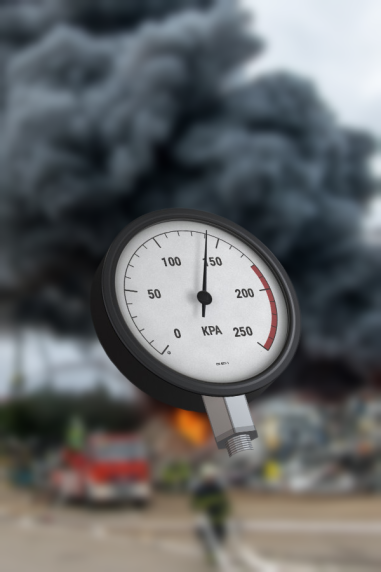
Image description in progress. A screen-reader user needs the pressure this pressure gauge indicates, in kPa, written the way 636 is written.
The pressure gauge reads 140
